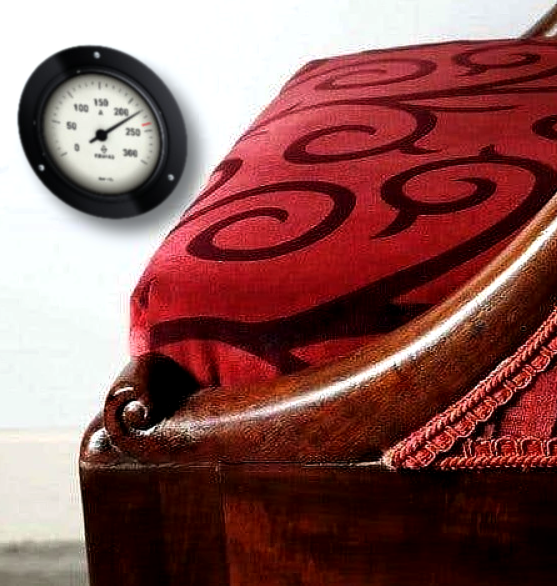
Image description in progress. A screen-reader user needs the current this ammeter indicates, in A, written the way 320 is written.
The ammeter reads 220
